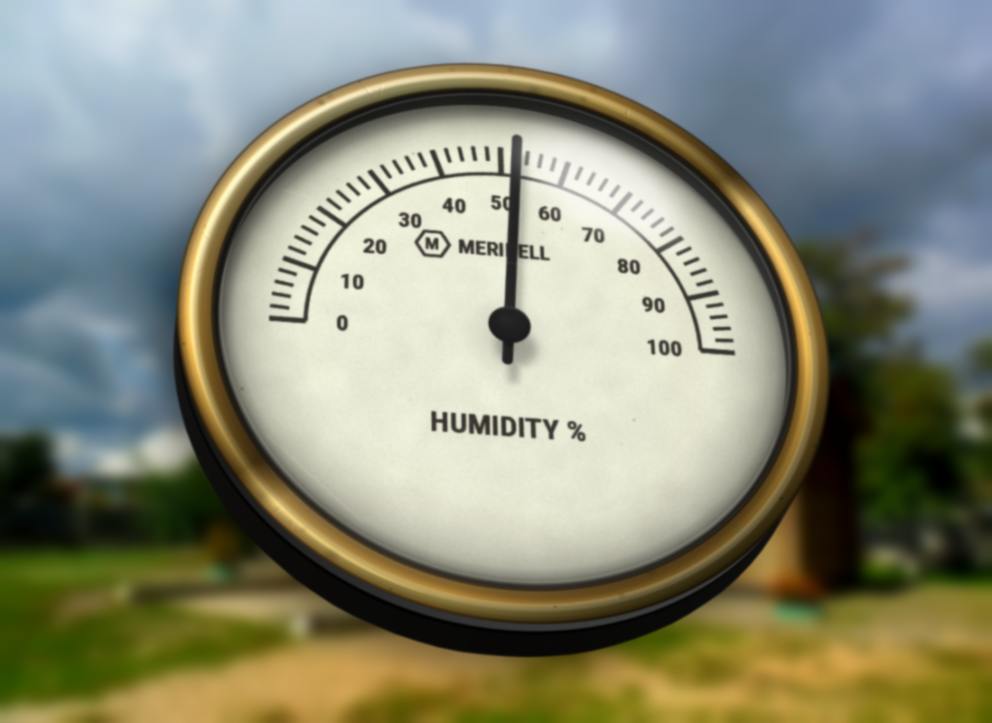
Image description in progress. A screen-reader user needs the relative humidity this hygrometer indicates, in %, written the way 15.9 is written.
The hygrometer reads 52
